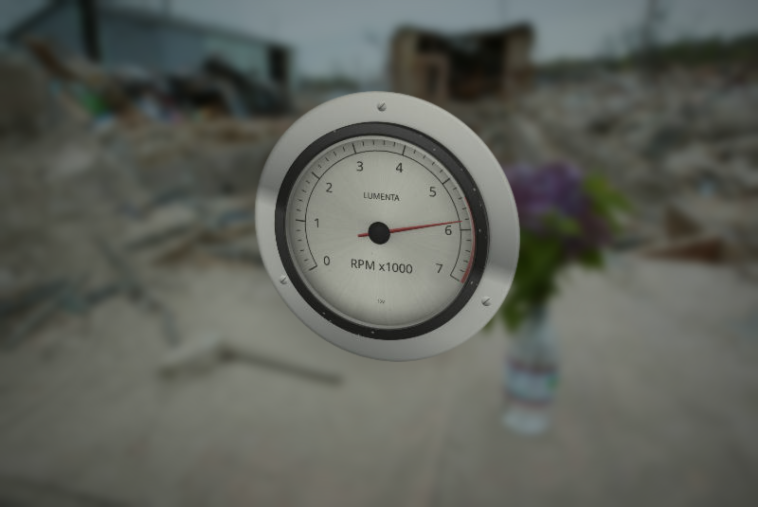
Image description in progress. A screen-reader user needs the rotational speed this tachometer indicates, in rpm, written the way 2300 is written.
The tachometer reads 5800
